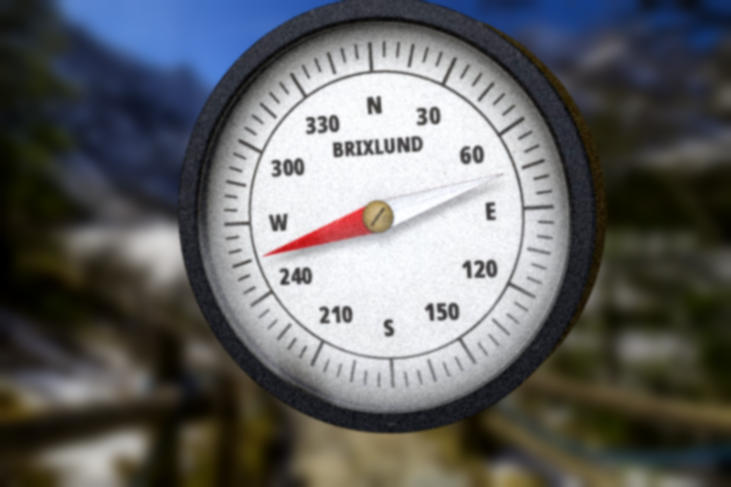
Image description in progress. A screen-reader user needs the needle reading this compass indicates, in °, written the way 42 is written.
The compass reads 255
